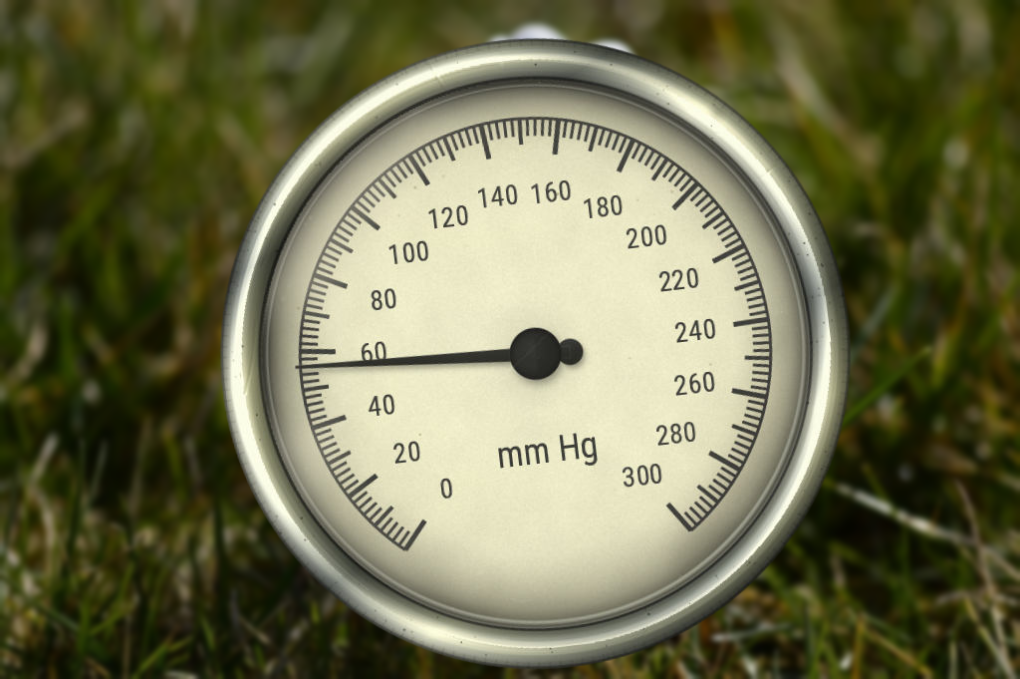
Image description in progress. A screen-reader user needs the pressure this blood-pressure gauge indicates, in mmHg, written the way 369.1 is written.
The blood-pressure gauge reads 56
